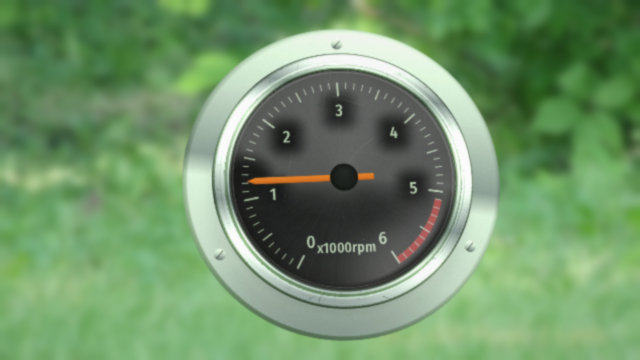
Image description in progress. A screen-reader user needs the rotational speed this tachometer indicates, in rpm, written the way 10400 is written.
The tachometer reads 1200
